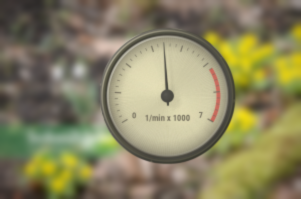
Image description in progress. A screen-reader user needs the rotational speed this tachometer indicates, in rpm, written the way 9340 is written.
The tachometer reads 3400
